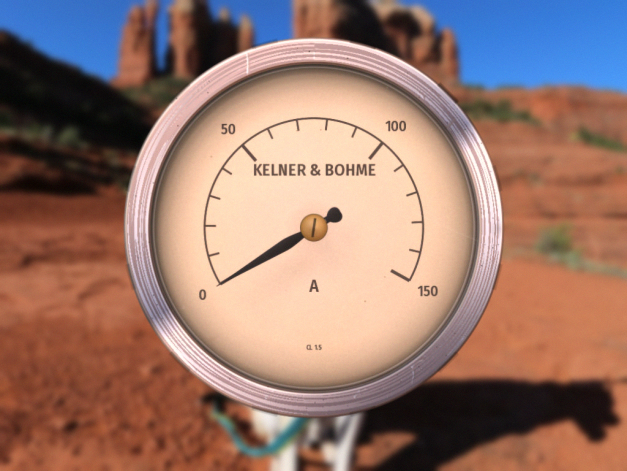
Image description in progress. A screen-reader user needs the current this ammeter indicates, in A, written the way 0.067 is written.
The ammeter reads 0
